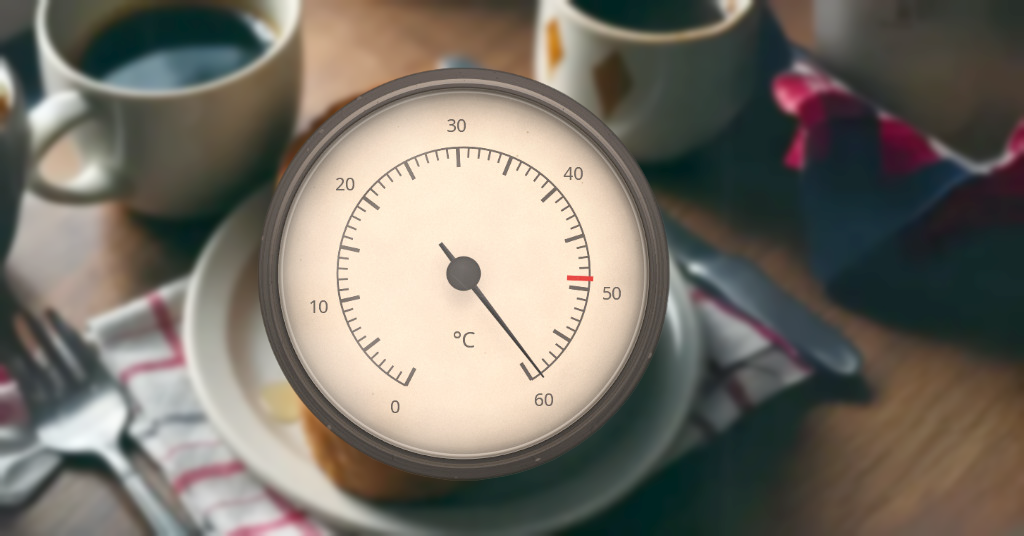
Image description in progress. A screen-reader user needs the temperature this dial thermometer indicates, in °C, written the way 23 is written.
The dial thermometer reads 59
